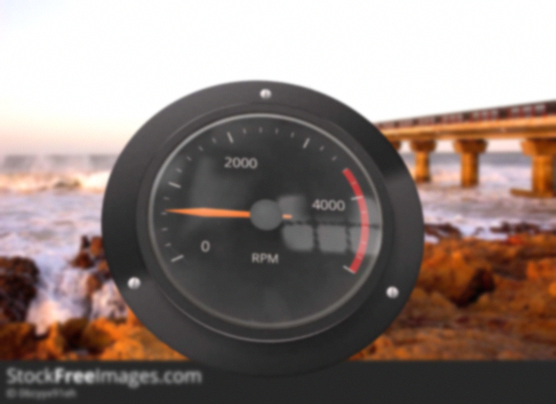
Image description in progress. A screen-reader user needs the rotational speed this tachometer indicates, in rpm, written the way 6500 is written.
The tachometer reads 600
